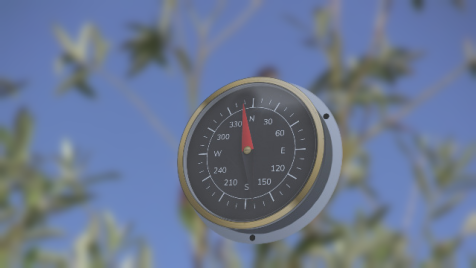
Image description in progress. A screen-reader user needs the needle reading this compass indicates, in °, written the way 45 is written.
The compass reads 350
